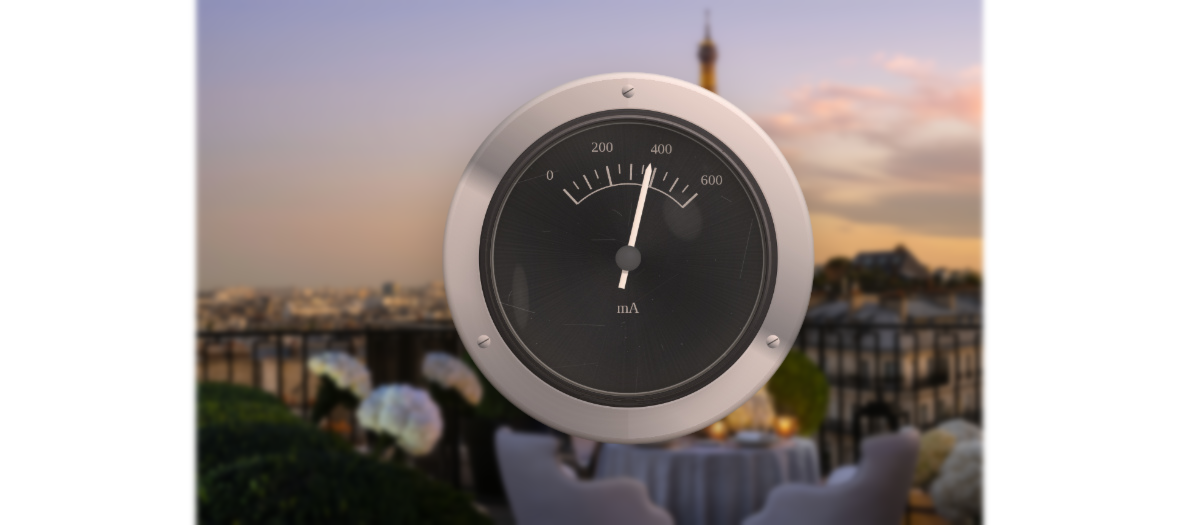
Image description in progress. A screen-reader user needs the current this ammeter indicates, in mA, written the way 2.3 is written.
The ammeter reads 375
